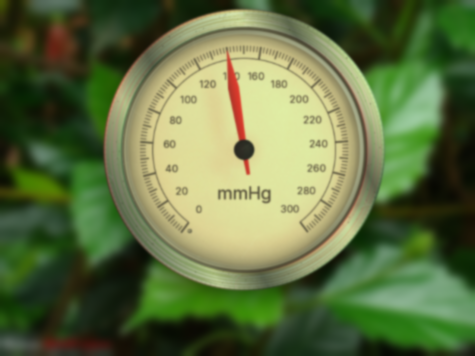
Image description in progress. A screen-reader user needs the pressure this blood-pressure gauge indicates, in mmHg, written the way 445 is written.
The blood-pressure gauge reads 140
